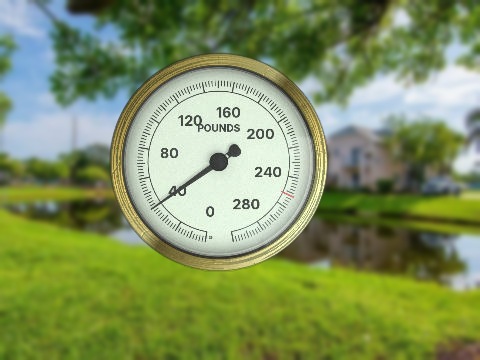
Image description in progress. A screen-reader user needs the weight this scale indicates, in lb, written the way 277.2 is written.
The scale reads 40
